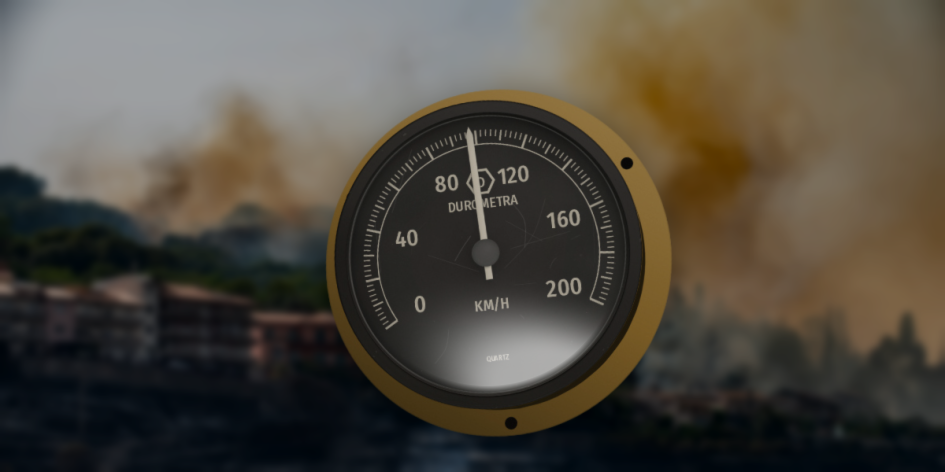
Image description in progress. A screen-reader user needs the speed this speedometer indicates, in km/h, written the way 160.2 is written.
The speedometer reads 98
